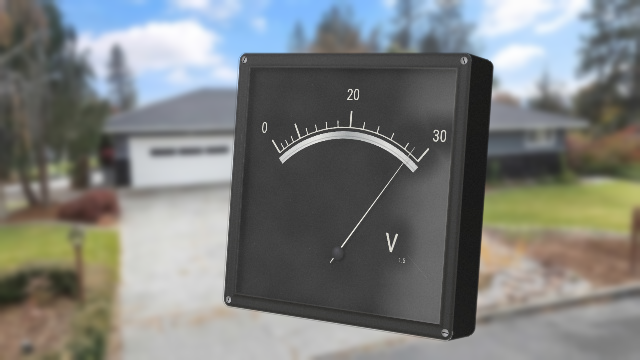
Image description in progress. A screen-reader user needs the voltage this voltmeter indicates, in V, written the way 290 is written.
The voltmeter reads 29
